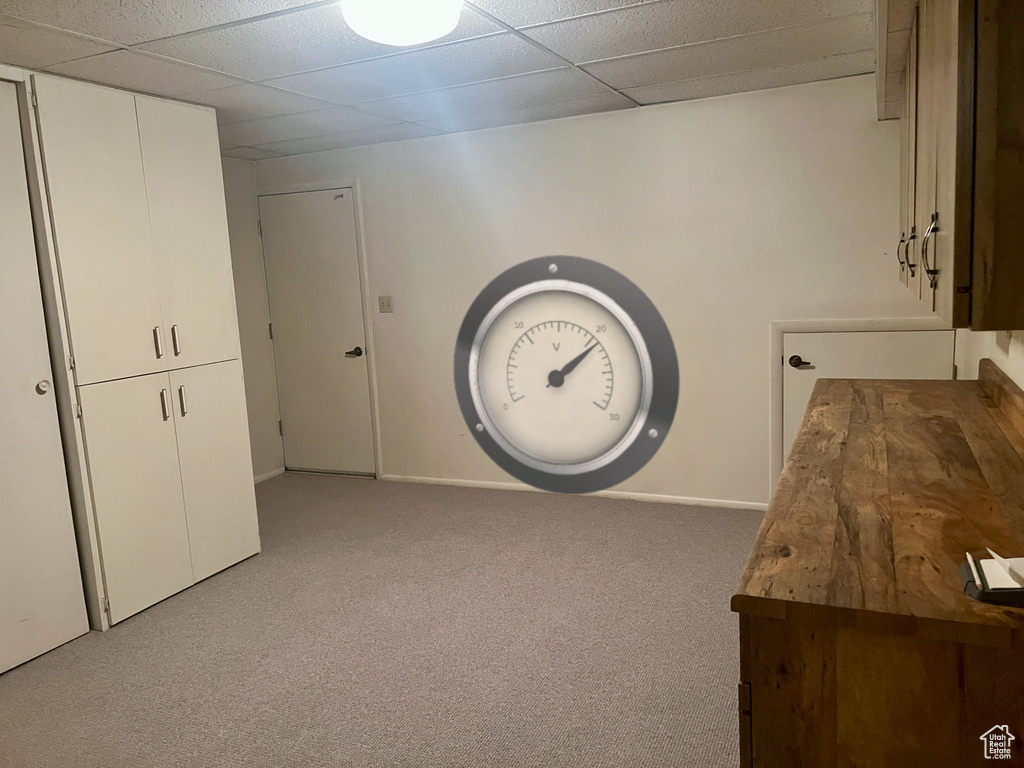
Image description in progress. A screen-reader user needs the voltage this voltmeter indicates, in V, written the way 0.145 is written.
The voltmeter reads 21
